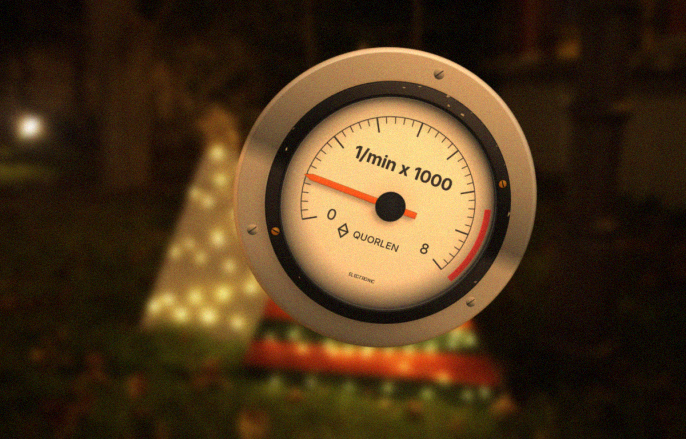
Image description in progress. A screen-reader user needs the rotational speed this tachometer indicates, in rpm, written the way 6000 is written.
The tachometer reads 1000
